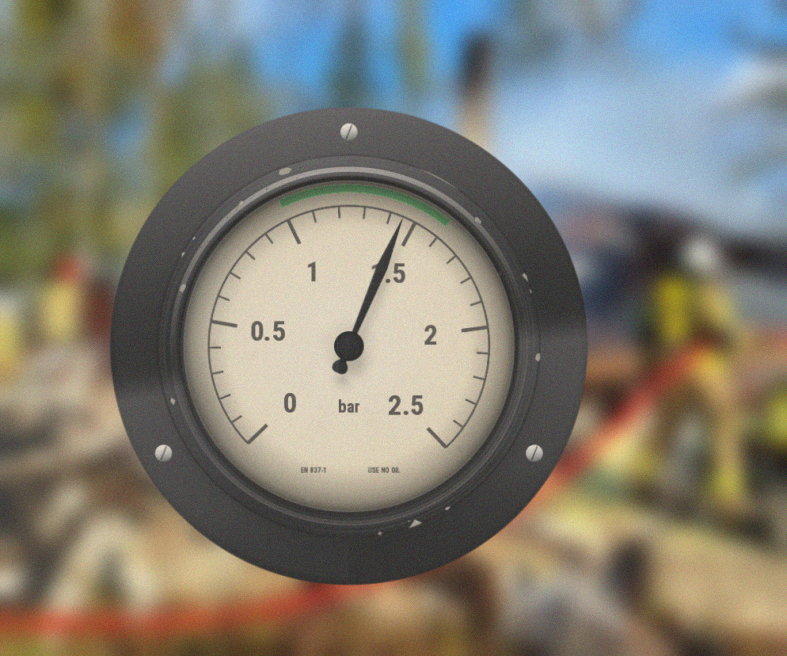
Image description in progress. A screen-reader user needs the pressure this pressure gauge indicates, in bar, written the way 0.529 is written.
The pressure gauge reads 1.45
